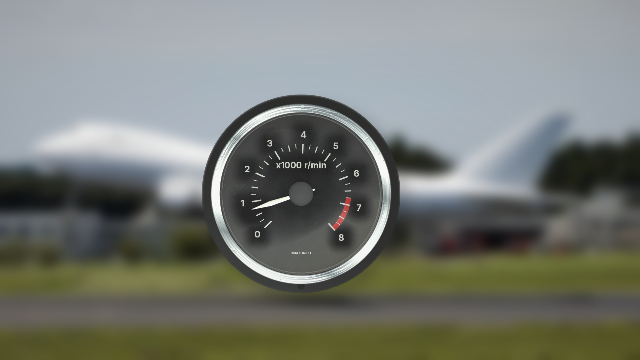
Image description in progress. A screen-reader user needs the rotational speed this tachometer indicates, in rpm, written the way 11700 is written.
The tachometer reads 750
